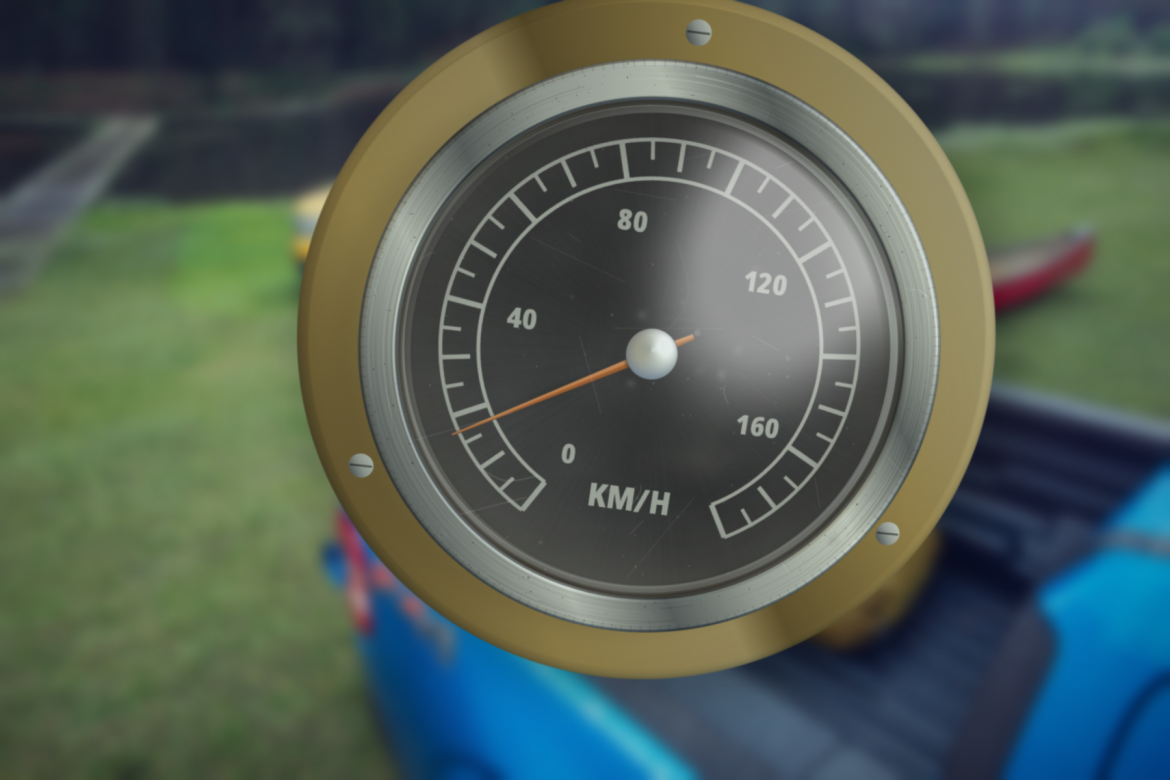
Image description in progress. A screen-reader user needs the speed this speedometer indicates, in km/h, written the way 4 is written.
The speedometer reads 17.5
